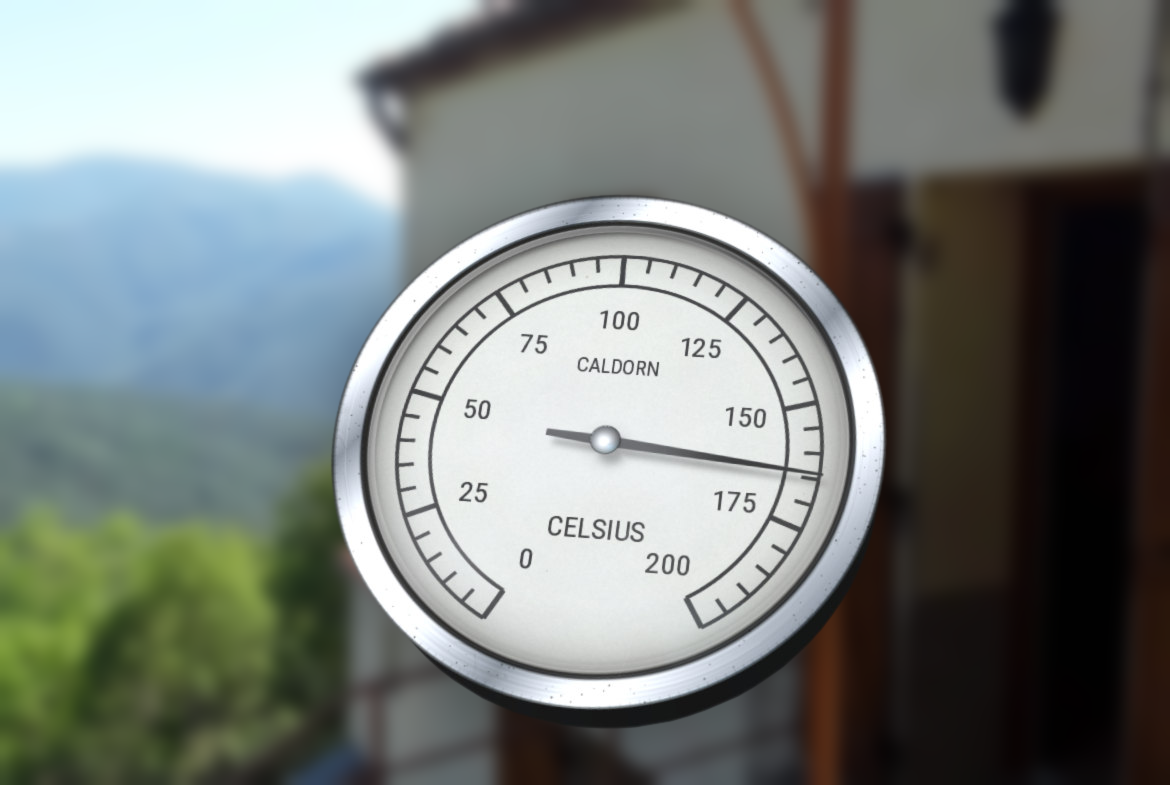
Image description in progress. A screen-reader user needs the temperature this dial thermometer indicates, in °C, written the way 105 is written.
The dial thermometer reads 165
